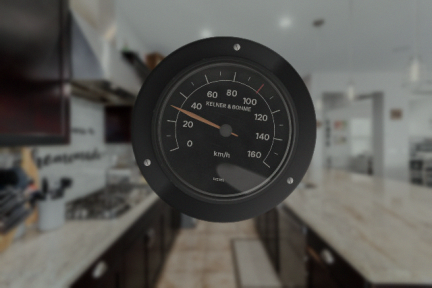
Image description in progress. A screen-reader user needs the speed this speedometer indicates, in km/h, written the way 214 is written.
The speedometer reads 30
